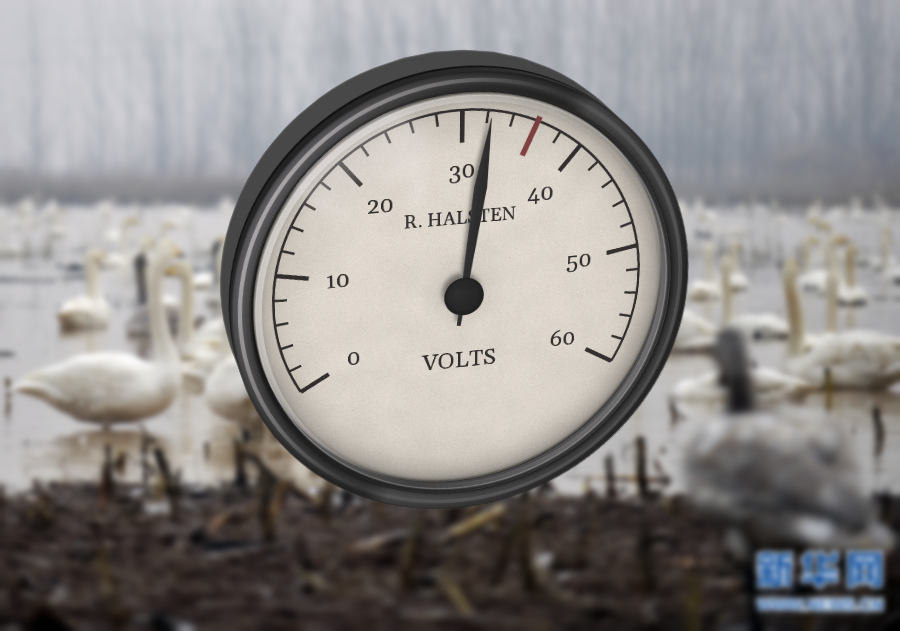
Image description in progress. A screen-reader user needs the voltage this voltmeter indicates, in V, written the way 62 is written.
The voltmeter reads 32
